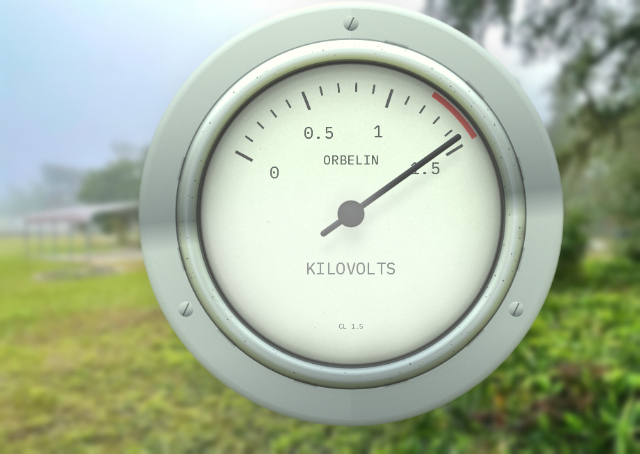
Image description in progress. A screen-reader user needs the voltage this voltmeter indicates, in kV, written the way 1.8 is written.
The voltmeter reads 1.45
